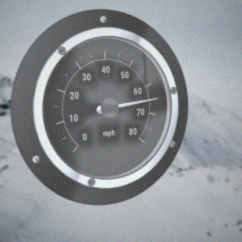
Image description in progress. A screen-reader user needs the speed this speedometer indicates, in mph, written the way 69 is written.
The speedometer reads 65
